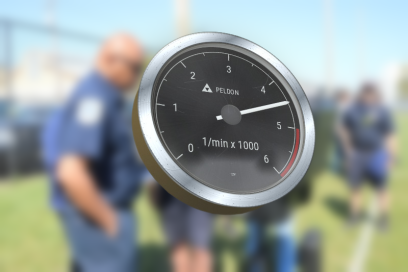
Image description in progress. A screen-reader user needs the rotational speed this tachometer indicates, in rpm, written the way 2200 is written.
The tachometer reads 4500
